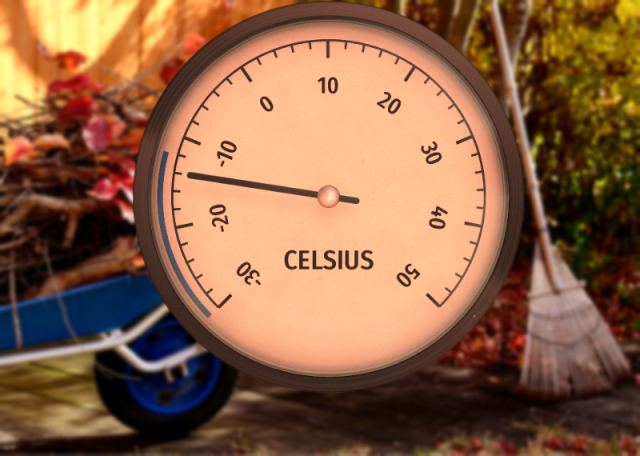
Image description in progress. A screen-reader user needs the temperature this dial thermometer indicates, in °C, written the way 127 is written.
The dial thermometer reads -14
